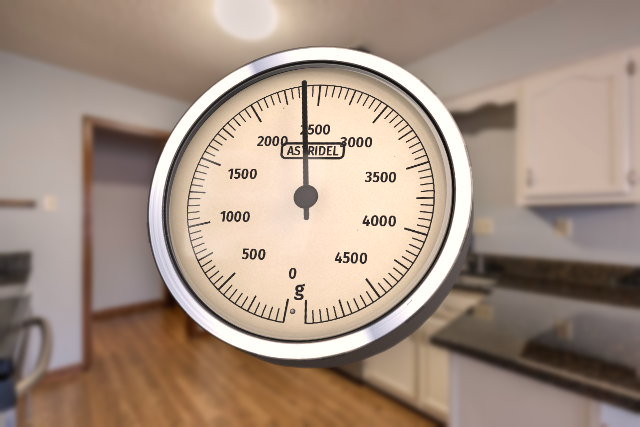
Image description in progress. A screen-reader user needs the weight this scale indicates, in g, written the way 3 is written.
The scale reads 2400
